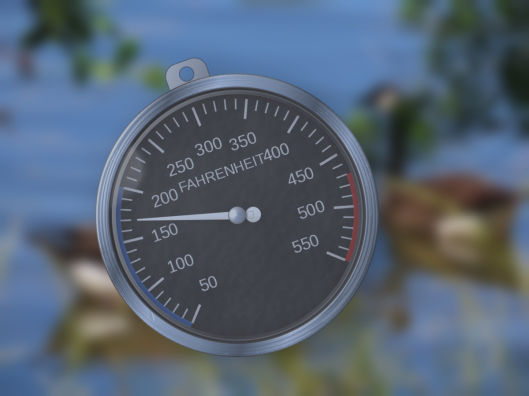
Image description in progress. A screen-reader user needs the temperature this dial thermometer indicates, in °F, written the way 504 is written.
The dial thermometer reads 170
